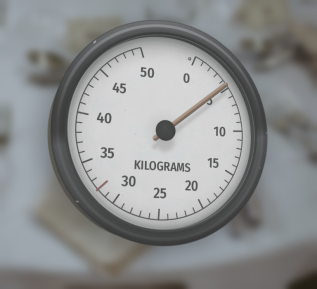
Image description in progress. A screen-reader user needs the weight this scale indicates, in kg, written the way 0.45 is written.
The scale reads 4.5
